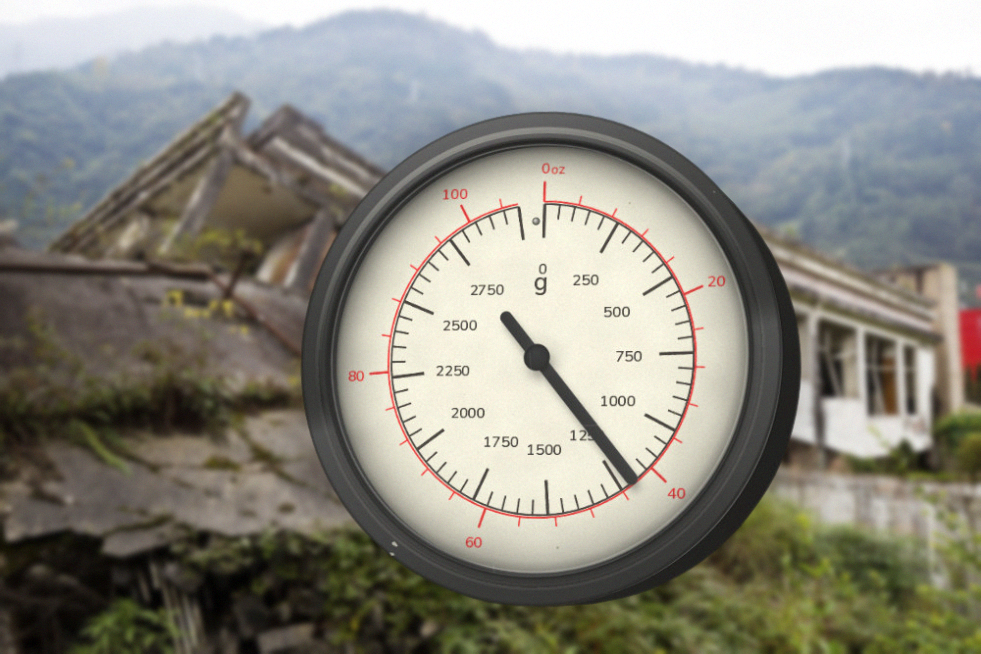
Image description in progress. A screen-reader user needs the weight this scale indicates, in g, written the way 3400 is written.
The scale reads 1200
